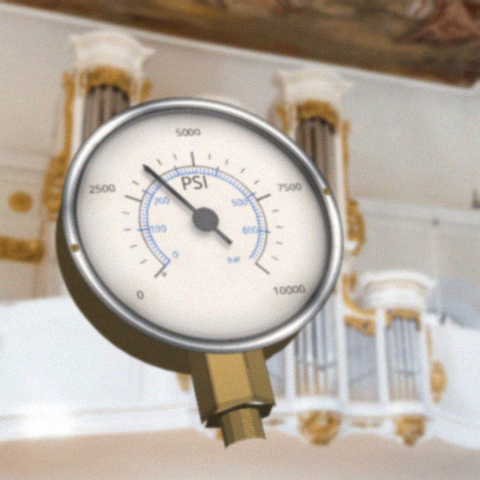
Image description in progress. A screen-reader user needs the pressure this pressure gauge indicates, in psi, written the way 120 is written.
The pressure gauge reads 3500
